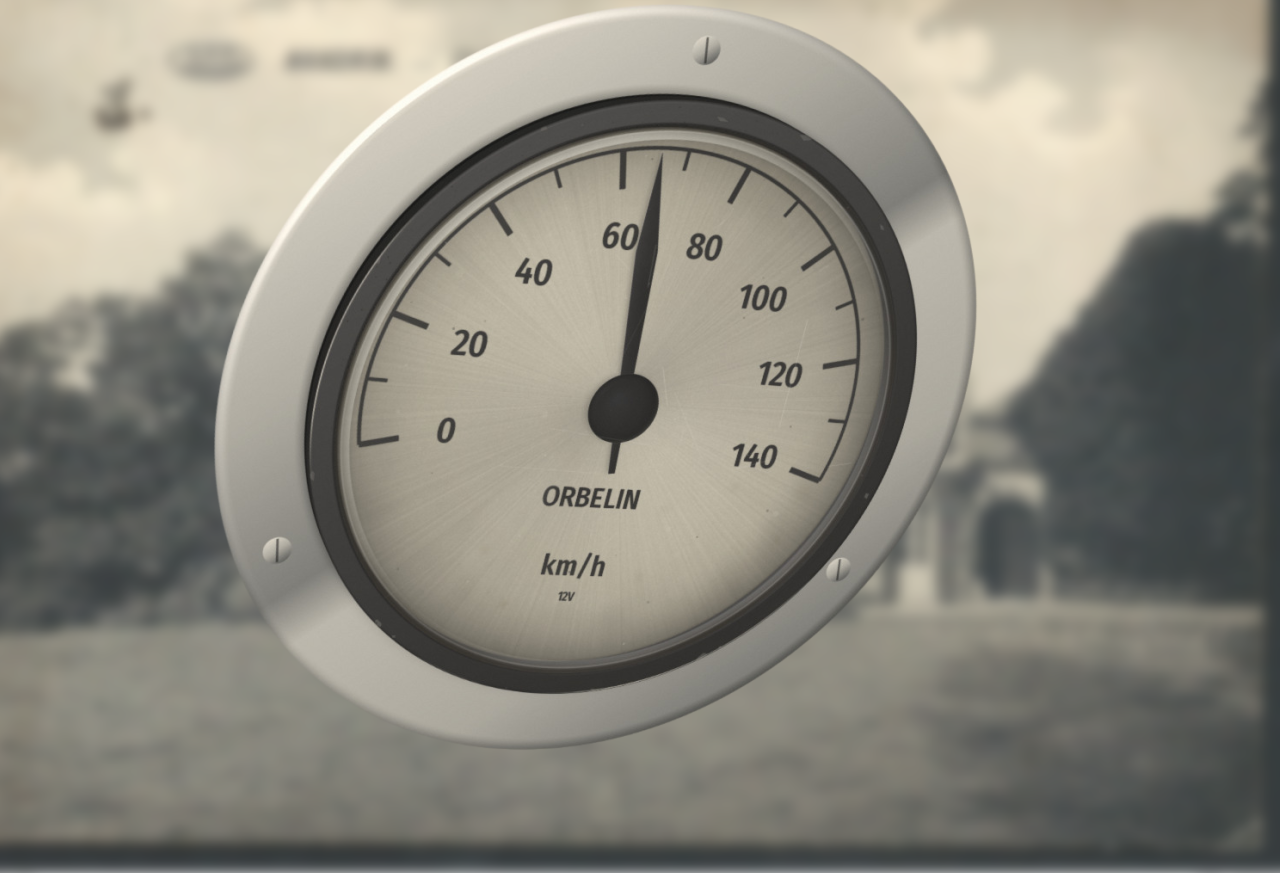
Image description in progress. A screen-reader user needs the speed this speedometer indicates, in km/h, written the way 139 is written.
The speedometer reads 65
